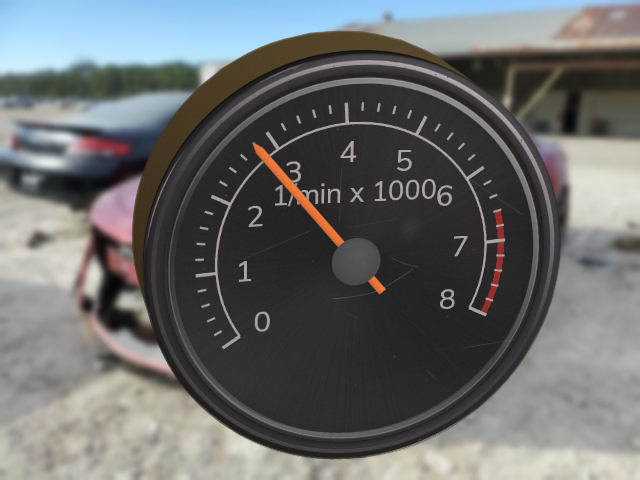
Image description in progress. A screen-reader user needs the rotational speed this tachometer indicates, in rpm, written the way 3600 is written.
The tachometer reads 2800
